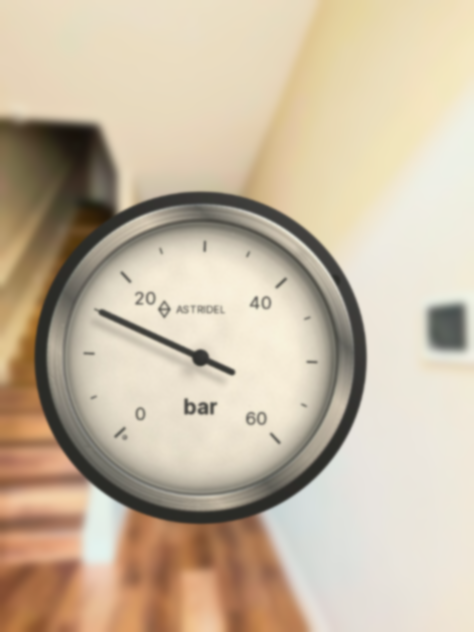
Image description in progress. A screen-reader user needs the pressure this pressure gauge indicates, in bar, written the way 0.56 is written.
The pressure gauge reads 15
